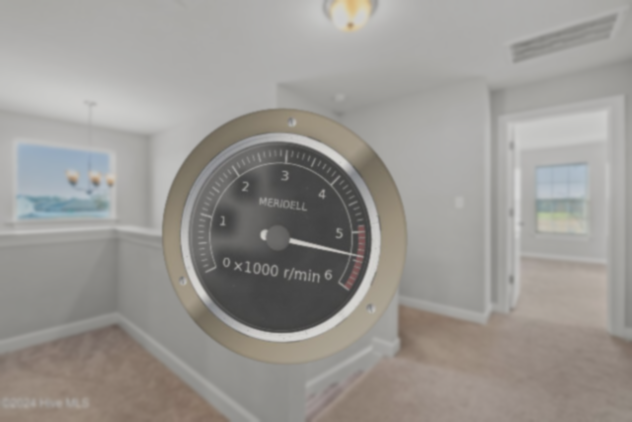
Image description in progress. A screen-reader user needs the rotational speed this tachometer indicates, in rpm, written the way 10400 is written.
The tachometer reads 5400
